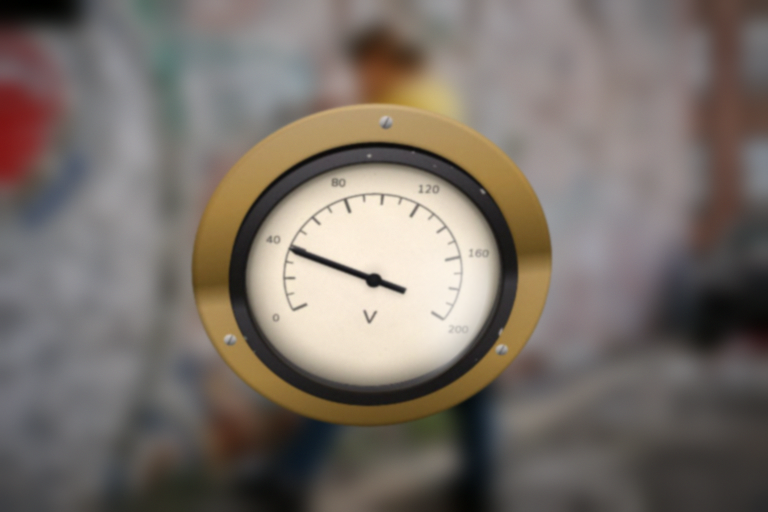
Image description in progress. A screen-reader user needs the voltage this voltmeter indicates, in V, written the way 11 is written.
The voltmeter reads 40
